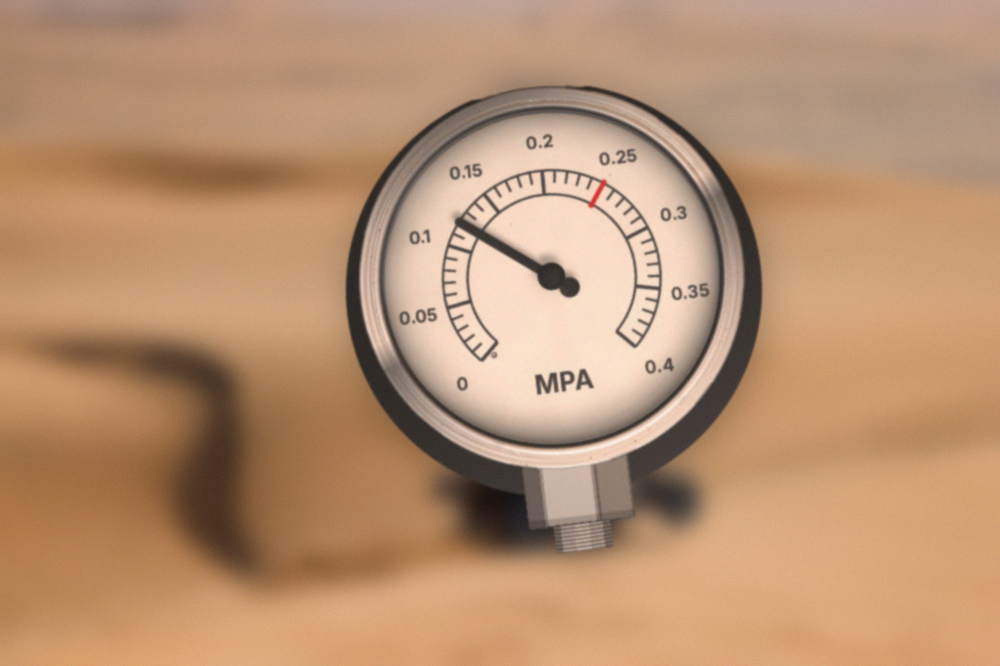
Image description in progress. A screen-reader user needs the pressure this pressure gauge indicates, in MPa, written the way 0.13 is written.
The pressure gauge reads 0.12
